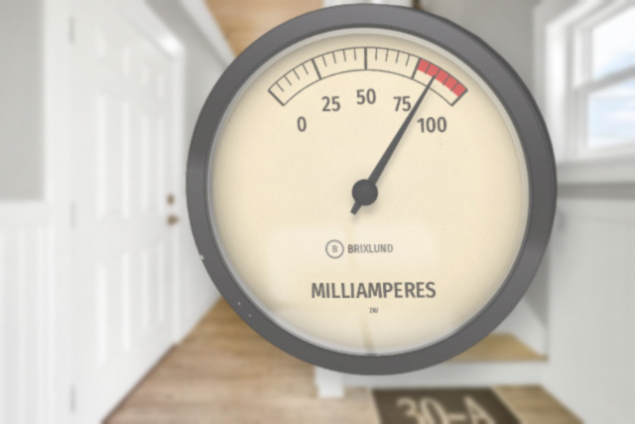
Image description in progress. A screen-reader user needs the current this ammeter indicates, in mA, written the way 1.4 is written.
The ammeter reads 85
